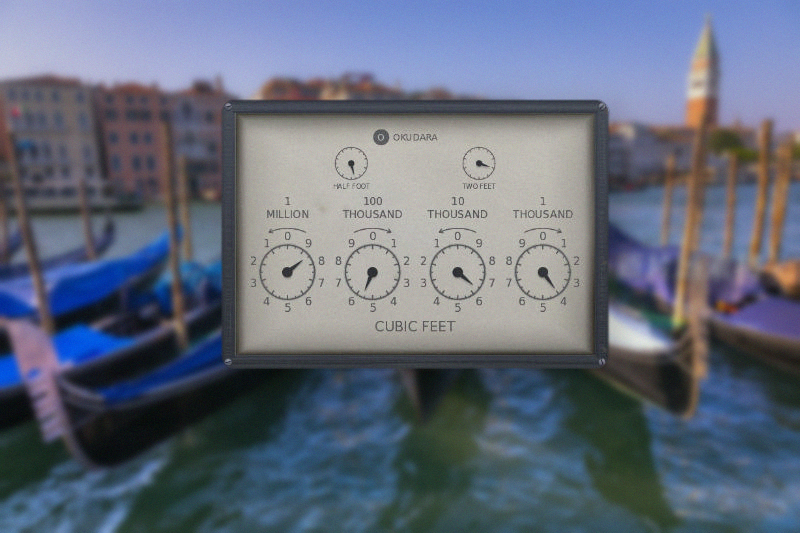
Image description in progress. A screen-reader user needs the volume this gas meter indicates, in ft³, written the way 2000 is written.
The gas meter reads 856400
